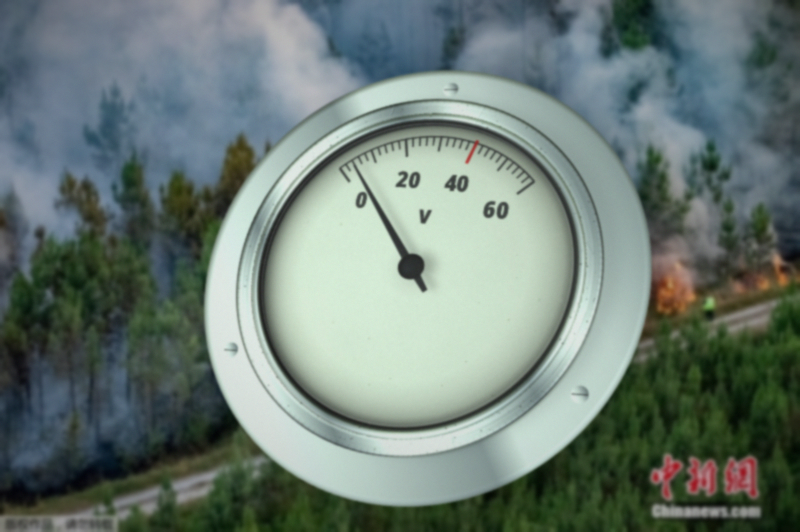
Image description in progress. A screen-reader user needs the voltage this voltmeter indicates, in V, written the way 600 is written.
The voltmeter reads 4
